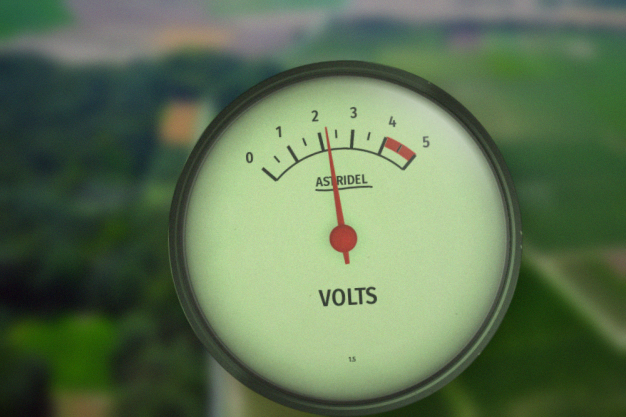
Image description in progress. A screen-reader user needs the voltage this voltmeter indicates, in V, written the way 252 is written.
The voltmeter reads 2.25
